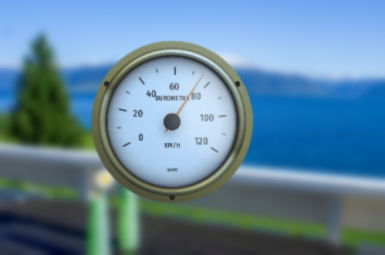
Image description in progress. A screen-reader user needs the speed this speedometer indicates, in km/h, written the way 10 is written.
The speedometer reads 75
